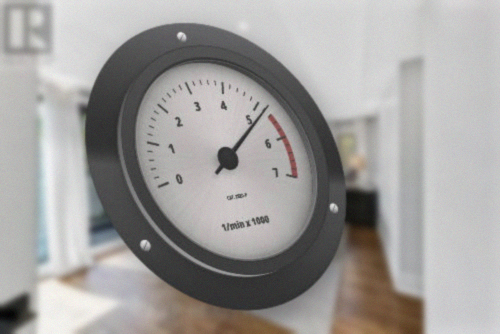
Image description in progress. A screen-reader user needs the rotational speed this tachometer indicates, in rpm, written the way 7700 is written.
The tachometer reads 5200
